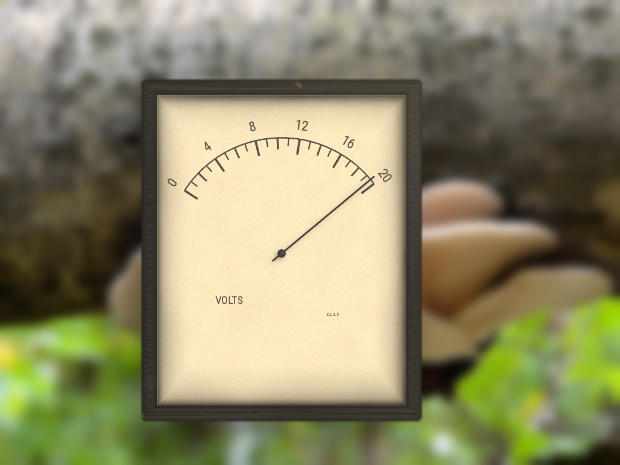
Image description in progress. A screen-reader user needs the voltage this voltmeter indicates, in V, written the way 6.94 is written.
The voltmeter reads 19.5
